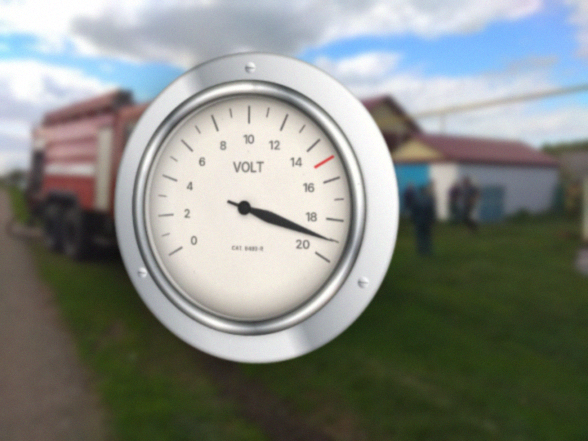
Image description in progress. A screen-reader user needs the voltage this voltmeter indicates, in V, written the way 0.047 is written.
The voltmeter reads 19
